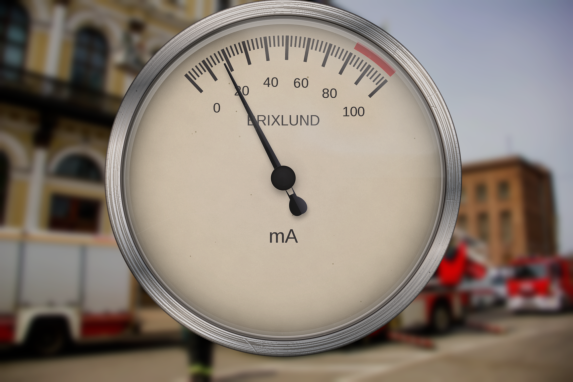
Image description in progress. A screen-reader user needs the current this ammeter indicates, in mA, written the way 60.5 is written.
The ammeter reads 18
